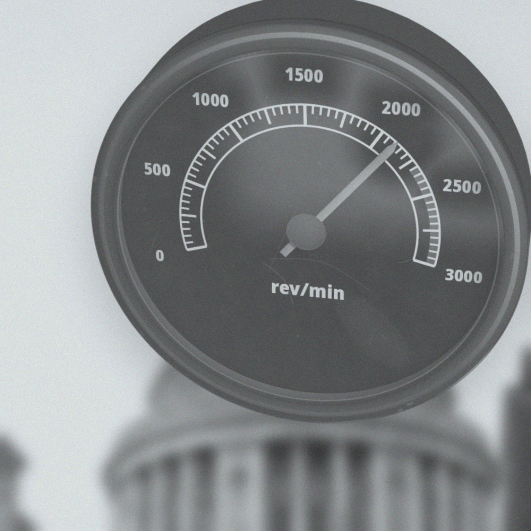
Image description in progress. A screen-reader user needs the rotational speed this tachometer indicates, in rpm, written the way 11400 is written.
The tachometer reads 2100
